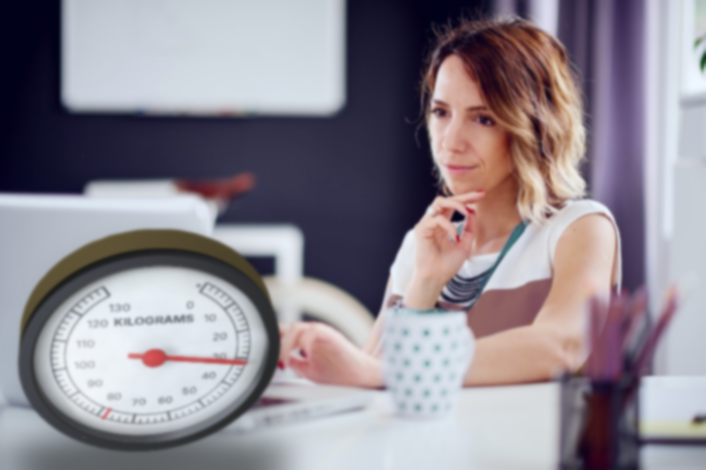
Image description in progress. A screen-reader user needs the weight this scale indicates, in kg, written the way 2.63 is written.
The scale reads 30
